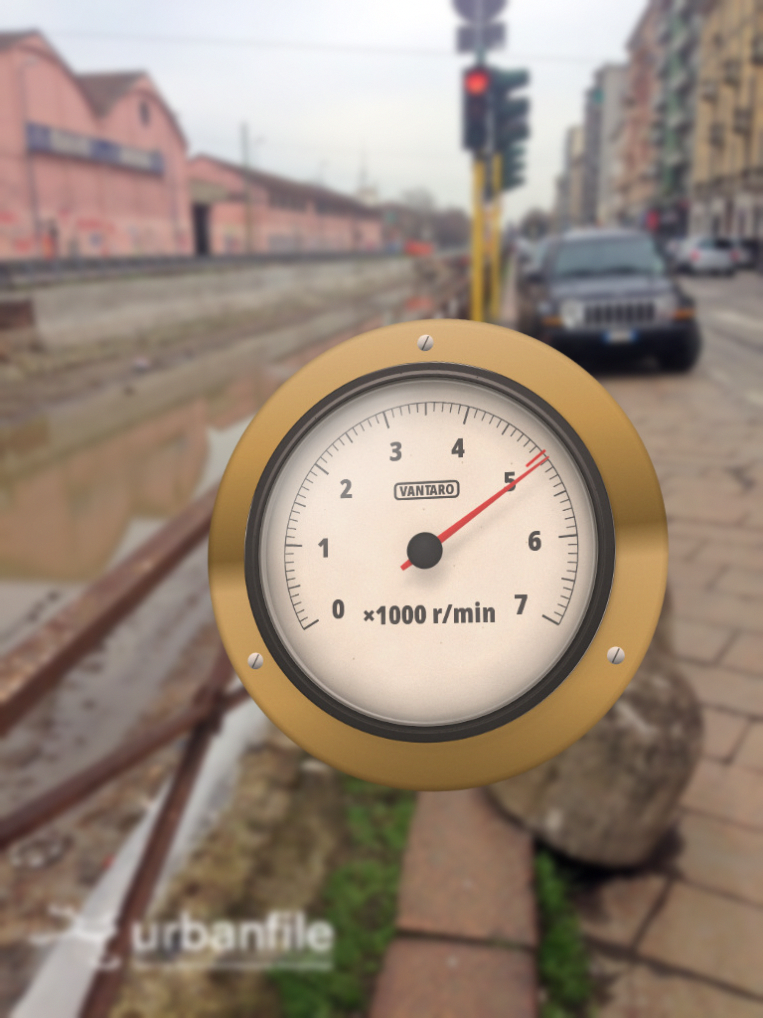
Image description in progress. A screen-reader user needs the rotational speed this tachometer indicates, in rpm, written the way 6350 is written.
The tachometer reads 5100
